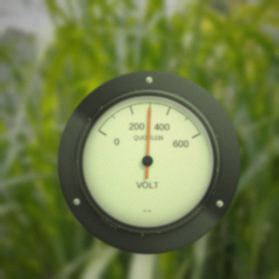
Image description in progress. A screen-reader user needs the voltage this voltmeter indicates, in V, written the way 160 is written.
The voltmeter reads 300
